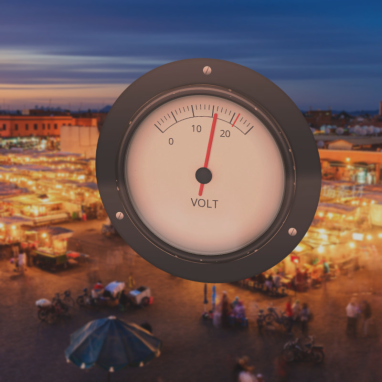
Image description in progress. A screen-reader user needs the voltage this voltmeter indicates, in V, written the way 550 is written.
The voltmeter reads 16
